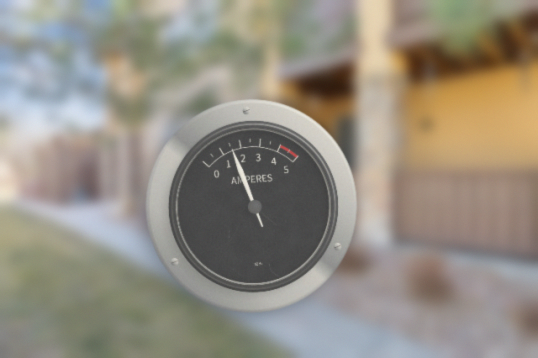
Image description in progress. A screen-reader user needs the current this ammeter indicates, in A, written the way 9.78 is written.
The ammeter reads 1.5
